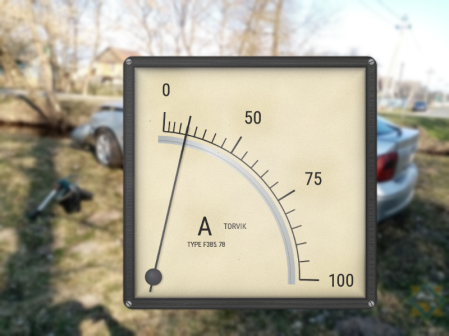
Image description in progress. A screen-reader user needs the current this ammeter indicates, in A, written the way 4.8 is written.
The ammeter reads 25
